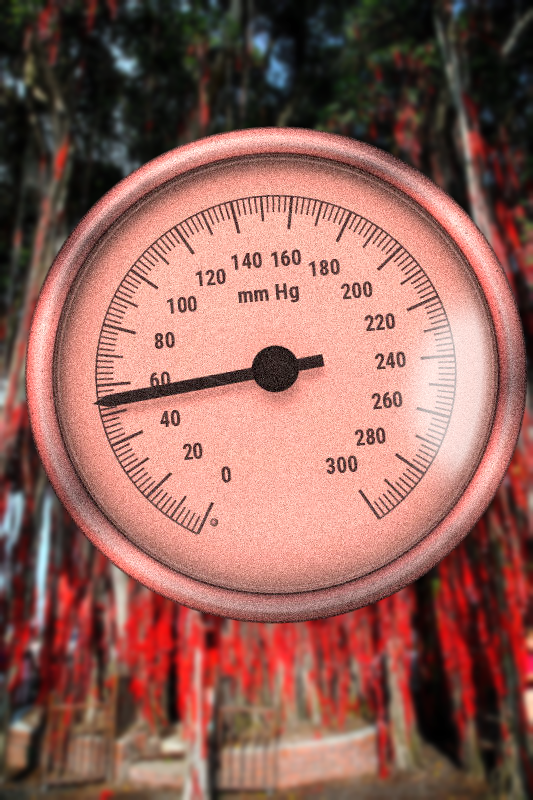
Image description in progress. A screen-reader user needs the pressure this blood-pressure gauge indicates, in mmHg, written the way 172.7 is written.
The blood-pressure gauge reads 54
